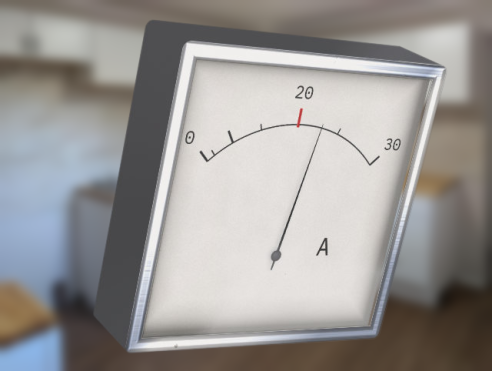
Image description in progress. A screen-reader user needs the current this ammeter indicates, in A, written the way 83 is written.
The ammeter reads 22.5
